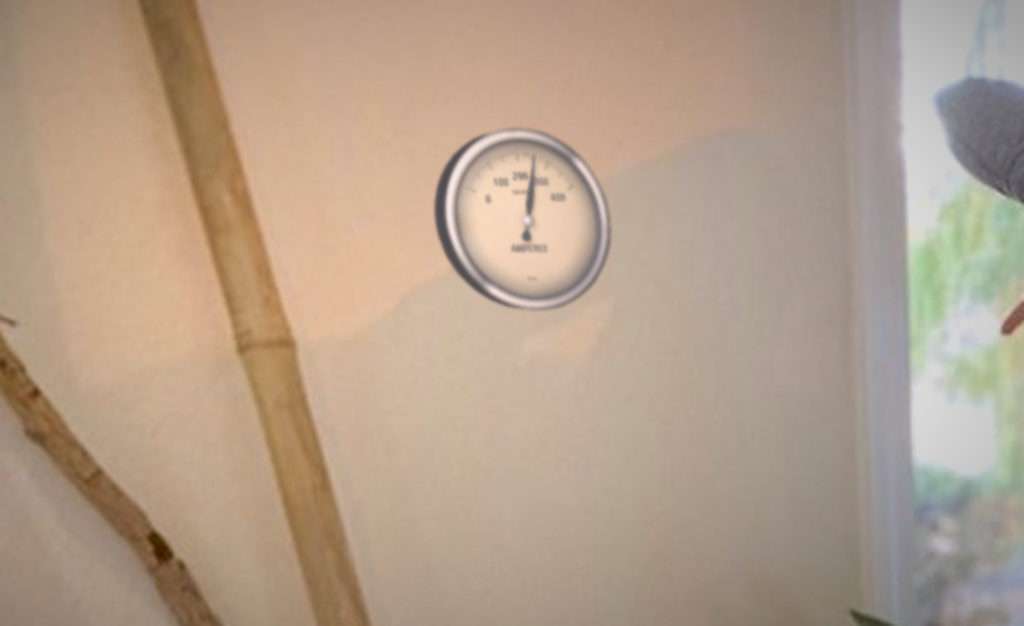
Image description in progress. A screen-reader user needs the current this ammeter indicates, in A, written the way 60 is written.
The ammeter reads 250
